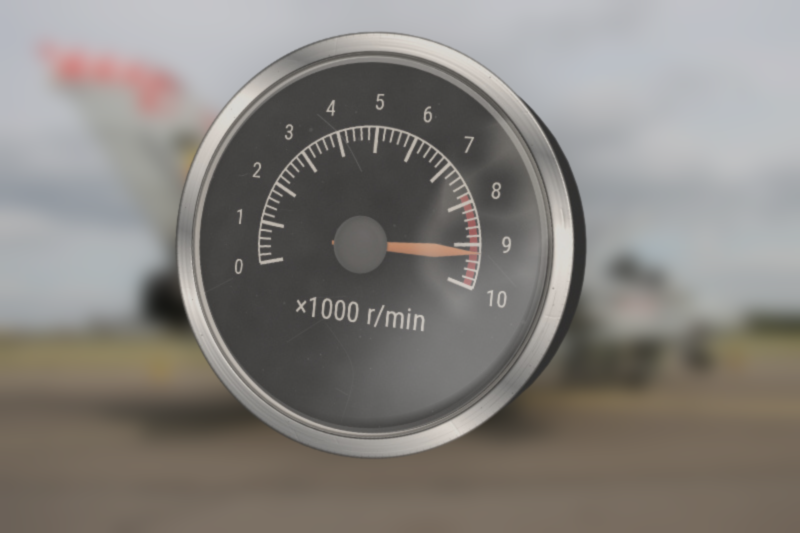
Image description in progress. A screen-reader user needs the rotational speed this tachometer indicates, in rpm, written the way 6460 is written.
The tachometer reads 9200
